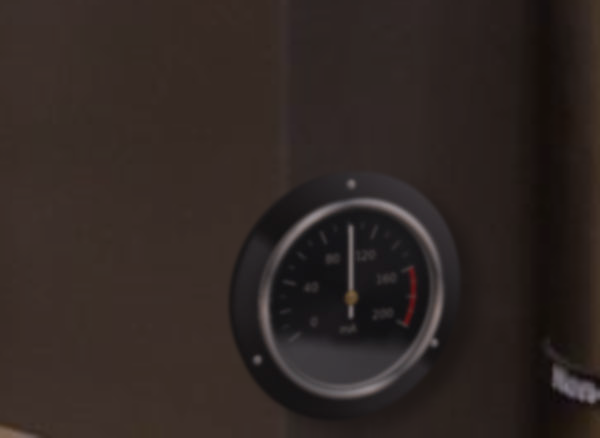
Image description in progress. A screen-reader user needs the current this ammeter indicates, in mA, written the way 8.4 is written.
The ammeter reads 100
